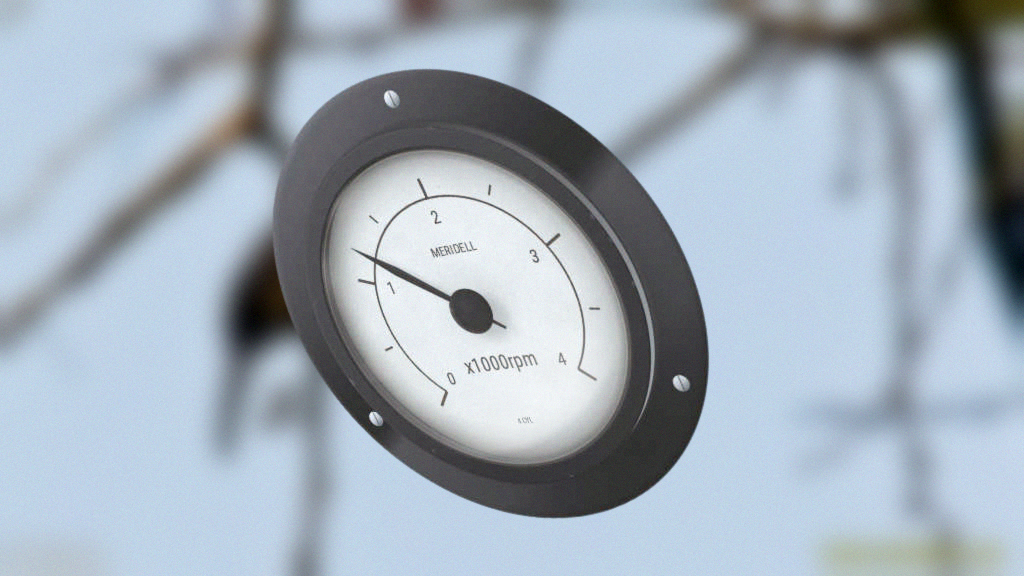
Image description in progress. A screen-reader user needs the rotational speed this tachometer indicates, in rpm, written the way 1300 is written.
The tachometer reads 1250
